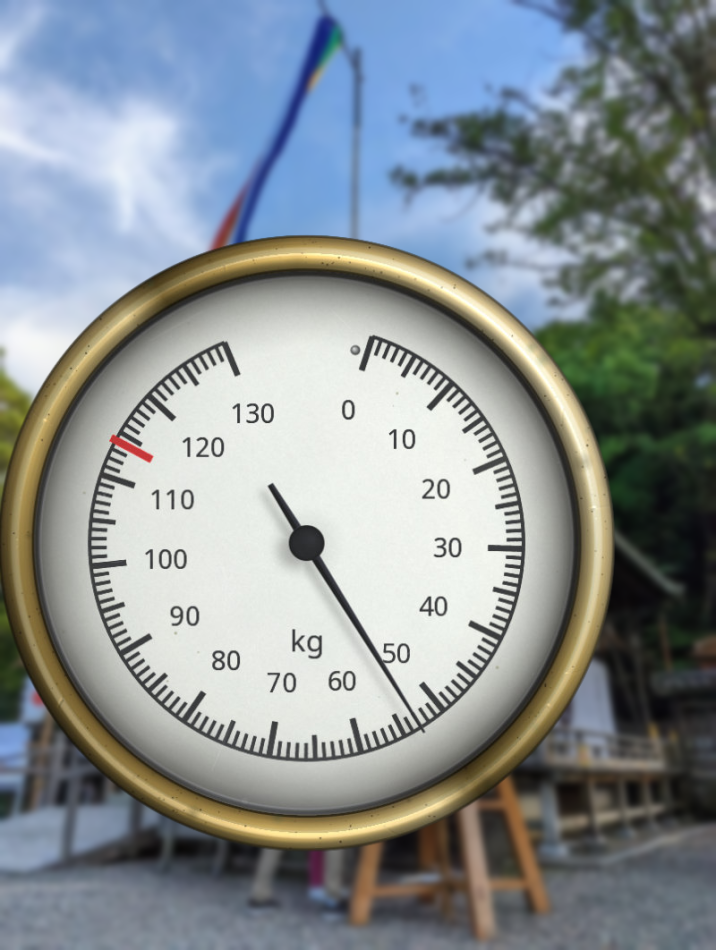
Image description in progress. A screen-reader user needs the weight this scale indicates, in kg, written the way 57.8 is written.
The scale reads 53
